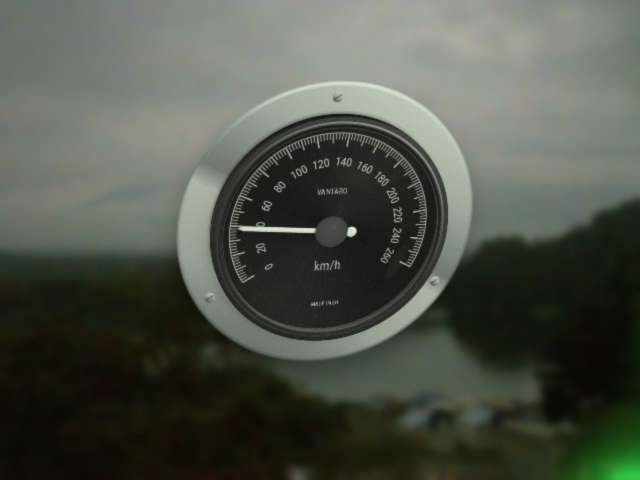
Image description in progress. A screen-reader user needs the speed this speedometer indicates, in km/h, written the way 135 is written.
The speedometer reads 40
